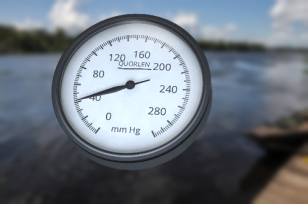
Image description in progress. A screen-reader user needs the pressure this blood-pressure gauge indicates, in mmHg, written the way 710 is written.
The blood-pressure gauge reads 40
